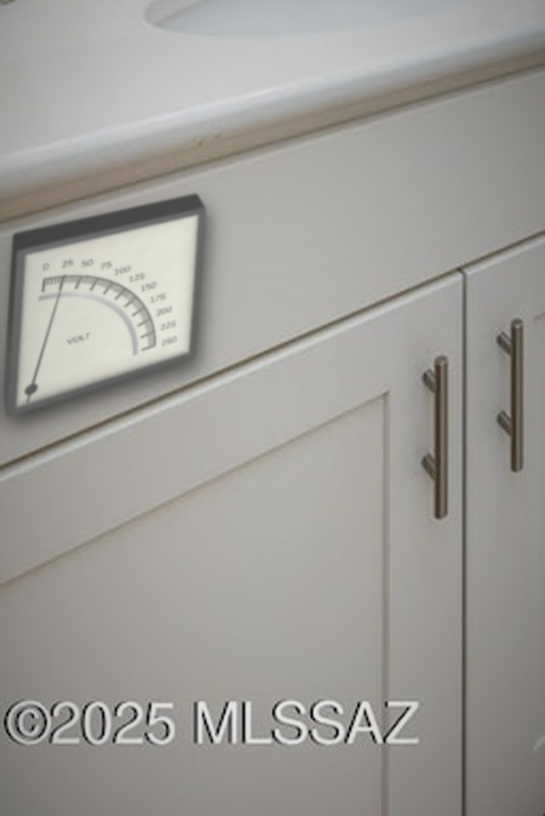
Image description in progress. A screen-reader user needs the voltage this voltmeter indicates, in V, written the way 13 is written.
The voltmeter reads 25
